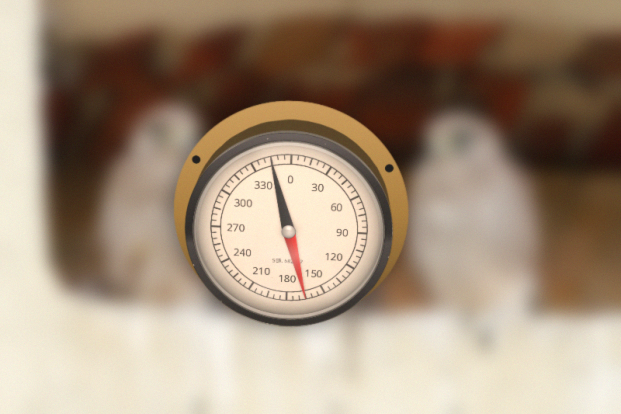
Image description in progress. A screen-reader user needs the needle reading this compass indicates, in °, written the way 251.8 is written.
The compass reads 165
